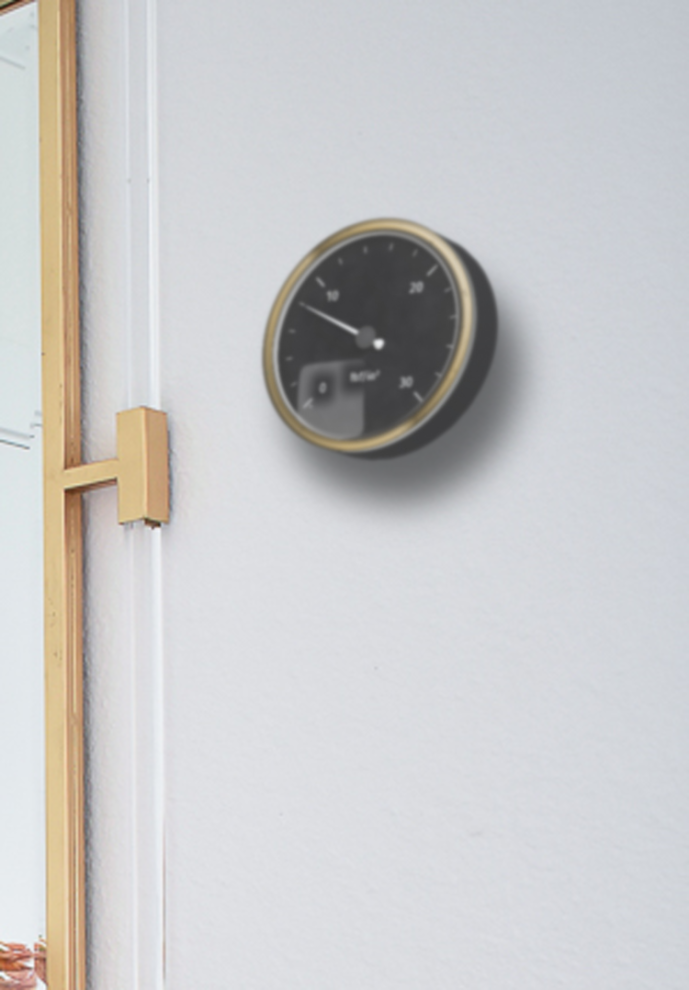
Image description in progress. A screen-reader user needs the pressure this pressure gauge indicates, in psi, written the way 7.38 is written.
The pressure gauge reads 8
